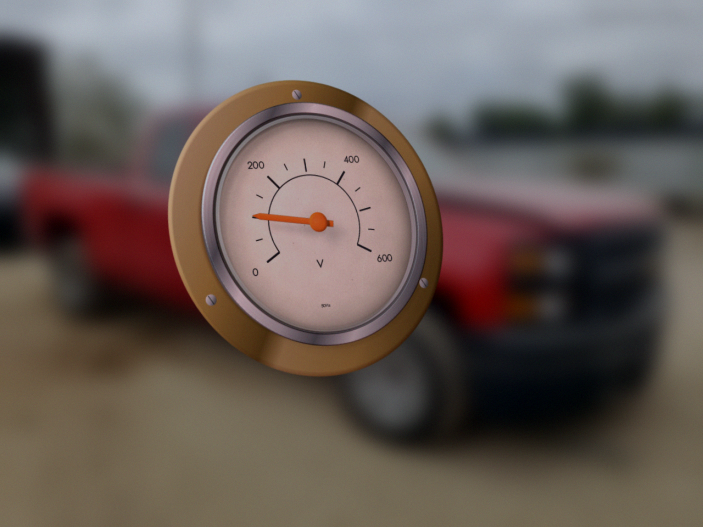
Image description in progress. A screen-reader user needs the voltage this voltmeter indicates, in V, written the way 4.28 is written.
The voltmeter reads 100
